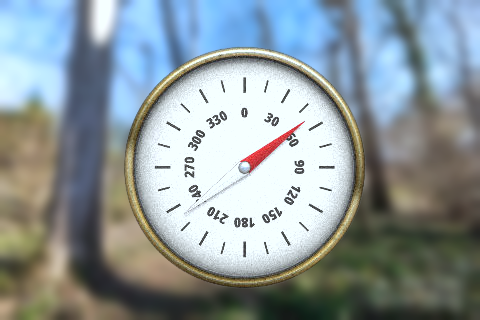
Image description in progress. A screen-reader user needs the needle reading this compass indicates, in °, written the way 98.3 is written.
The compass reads 52.5
